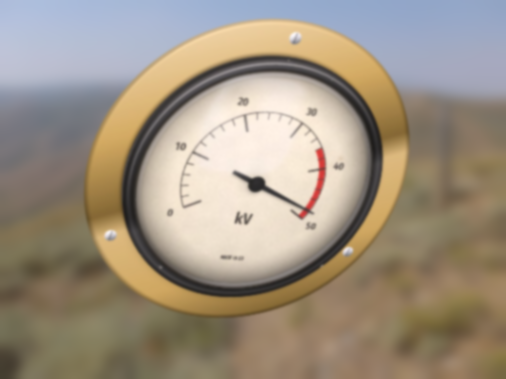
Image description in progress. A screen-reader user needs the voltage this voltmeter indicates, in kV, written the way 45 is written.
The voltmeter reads 48
